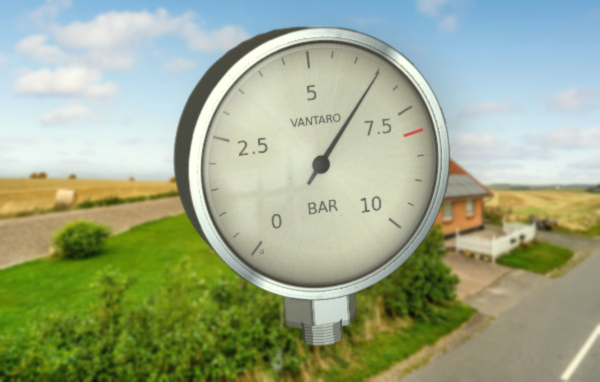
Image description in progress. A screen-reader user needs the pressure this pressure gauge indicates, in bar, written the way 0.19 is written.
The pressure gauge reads 6.5
